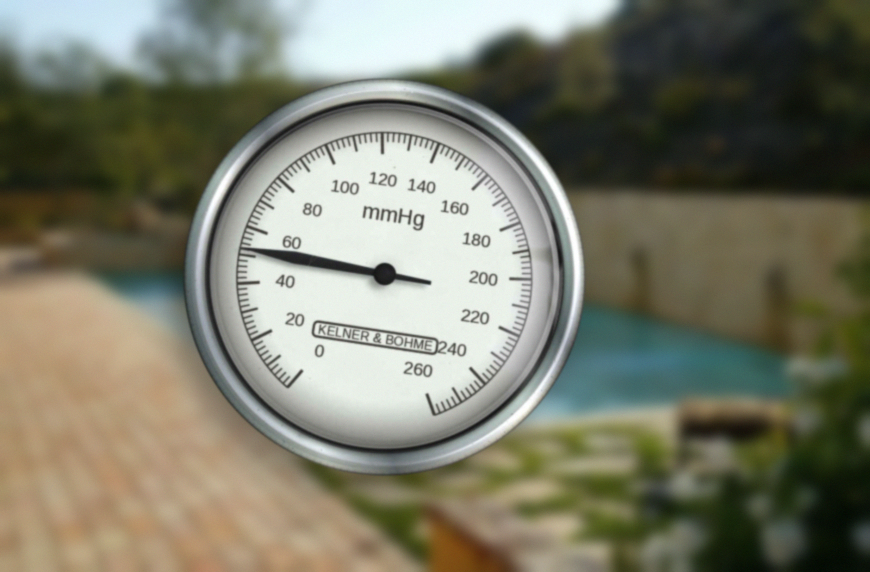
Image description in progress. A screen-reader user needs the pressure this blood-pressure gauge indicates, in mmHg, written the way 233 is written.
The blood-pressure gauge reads 52
